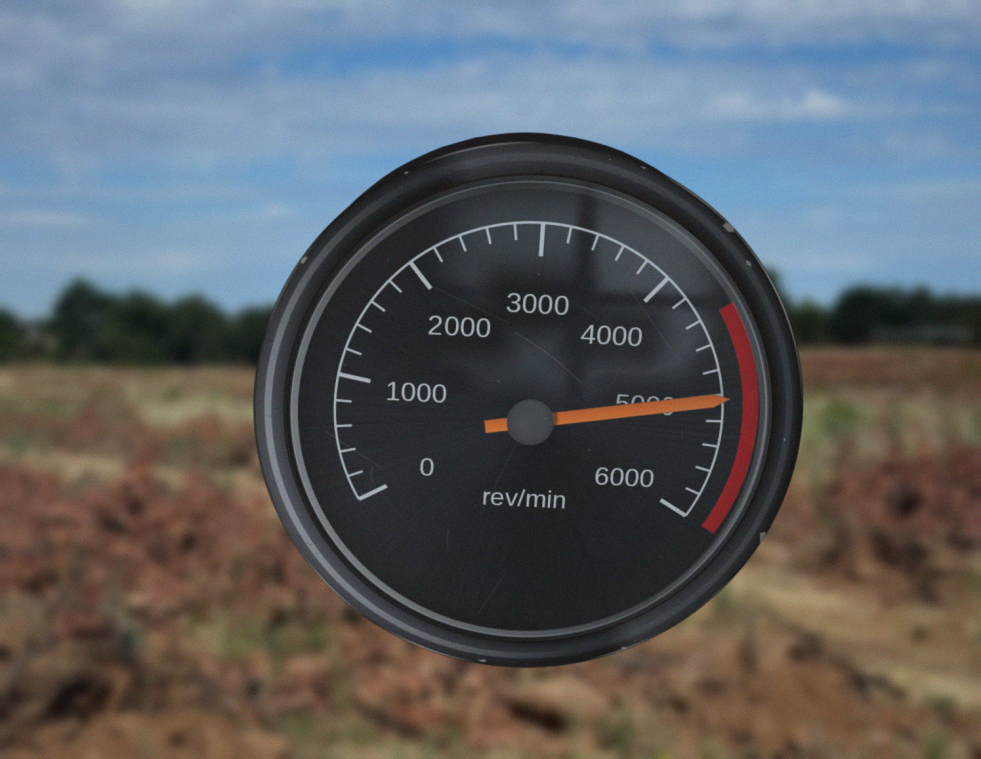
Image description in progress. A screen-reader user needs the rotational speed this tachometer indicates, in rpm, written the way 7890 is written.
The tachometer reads 5000
